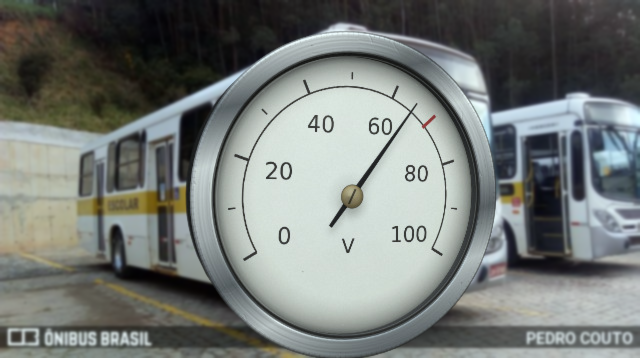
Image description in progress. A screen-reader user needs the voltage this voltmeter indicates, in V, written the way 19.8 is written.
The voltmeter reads 65
